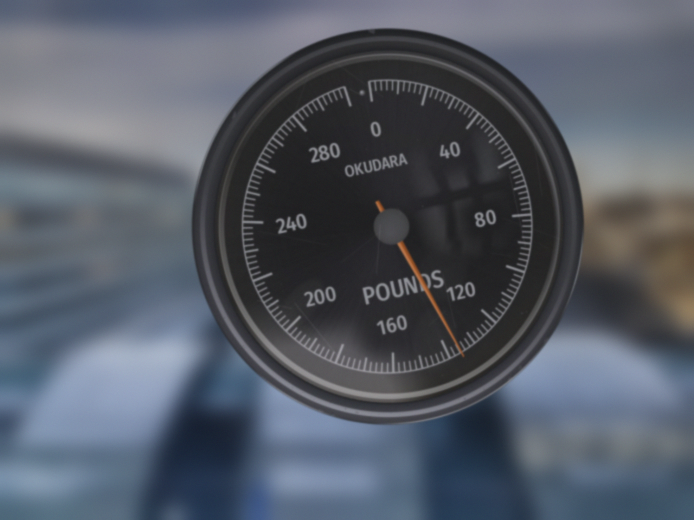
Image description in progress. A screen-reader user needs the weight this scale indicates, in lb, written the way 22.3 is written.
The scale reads 136
